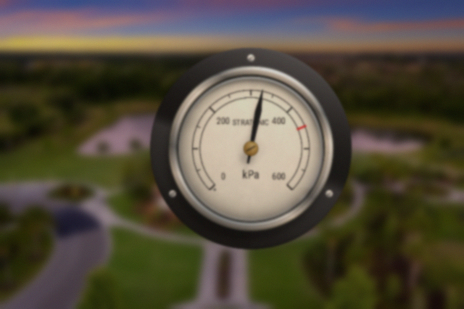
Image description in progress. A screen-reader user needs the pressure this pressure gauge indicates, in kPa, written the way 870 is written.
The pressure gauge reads 325
